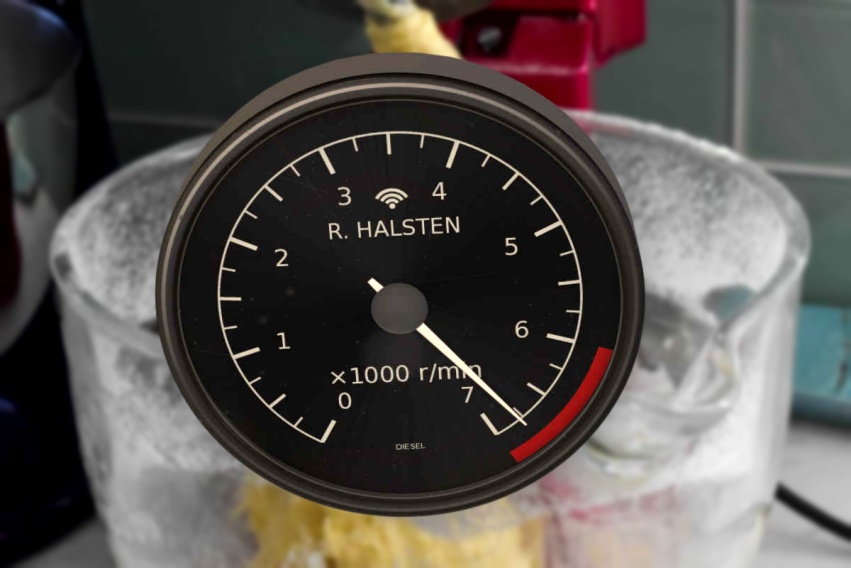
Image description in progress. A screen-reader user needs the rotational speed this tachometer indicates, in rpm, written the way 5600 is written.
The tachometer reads 6750
